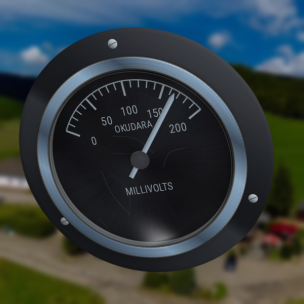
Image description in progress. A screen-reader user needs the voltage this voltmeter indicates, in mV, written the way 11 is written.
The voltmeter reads 165
